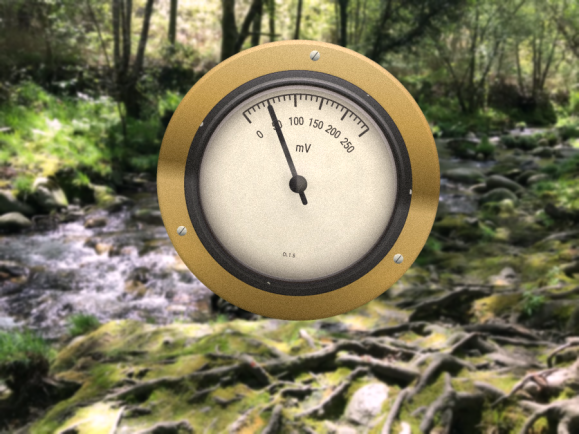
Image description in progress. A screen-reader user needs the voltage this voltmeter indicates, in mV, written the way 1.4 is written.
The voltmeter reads 50
